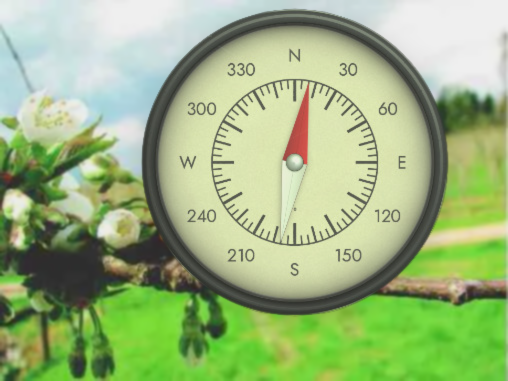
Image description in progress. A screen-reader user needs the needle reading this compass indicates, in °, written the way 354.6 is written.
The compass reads 10
